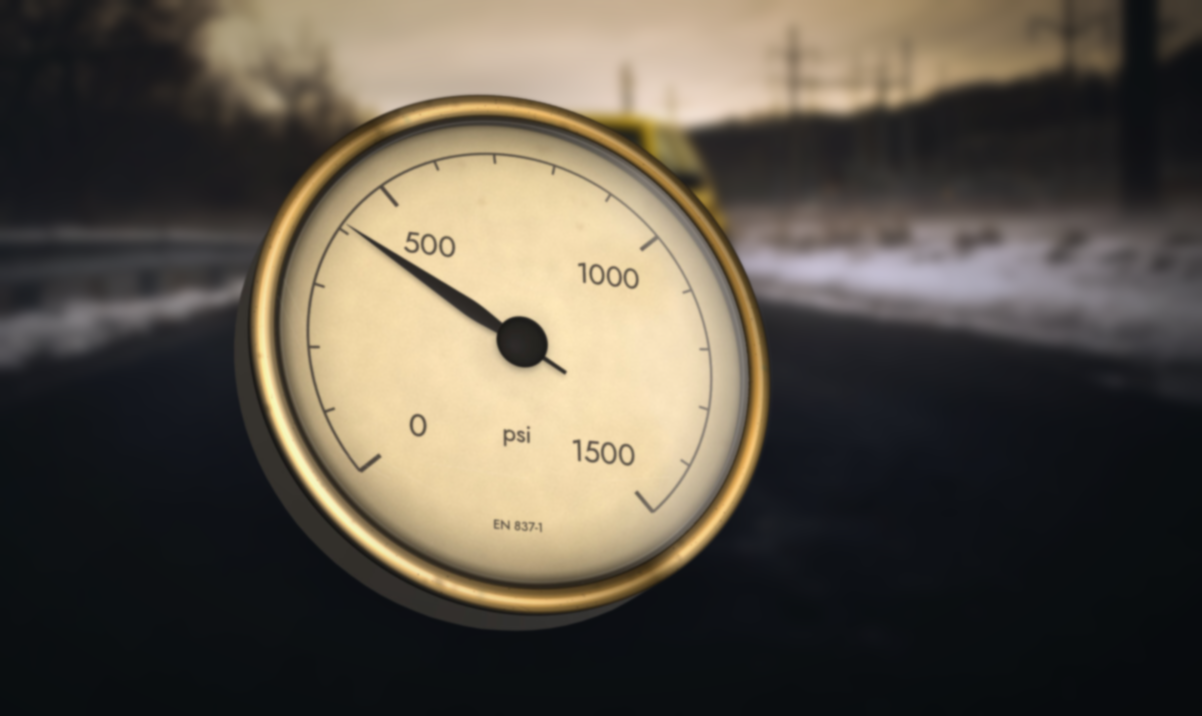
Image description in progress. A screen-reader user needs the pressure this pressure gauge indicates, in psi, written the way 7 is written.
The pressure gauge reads 400
